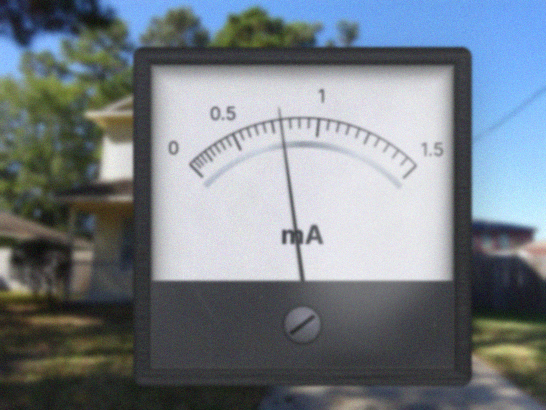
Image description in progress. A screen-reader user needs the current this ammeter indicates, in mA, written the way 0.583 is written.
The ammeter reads 0.8
